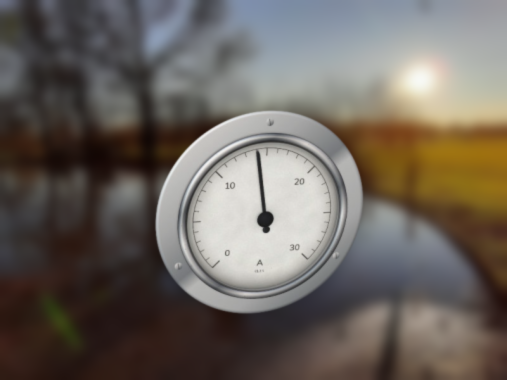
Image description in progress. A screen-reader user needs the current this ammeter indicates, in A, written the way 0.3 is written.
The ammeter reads 14
